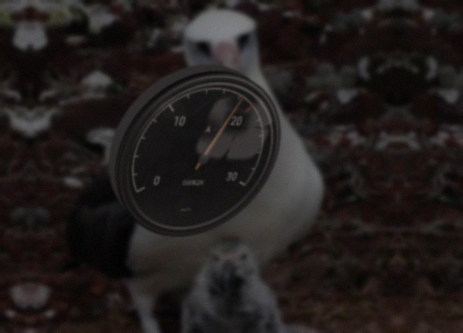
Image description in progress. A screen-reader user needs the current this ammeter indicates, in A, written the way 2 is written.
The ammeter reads 18
